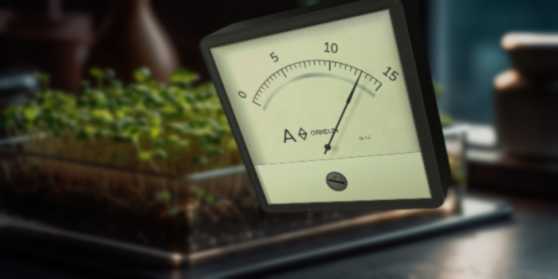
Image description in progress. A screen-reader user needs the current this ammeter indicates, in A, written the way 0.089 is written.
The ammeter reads 13
